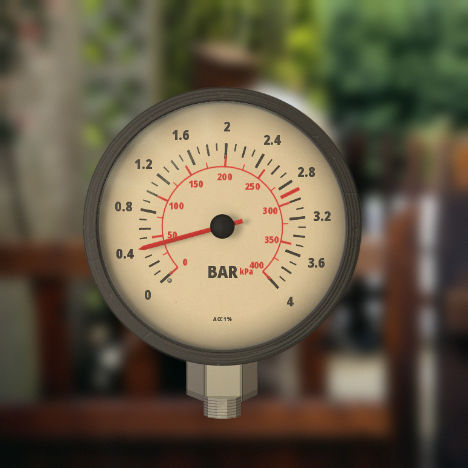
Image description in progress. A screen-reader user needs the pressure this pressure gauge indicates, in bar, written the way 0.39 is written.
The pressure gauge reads 0.4
